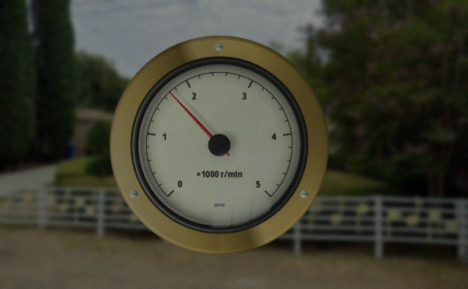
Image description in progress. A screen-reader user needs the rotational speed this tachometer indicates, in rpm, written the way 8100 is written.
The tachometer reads 1700
